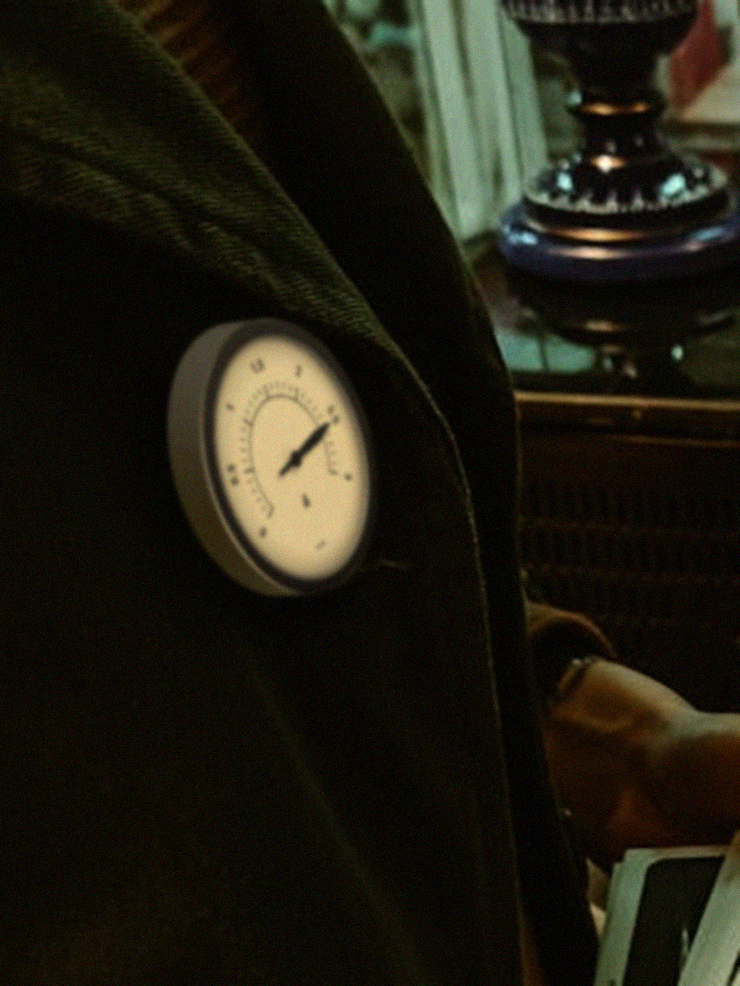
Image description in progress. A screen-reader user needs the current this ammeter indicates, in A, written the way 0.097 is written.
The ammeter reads 2.5
